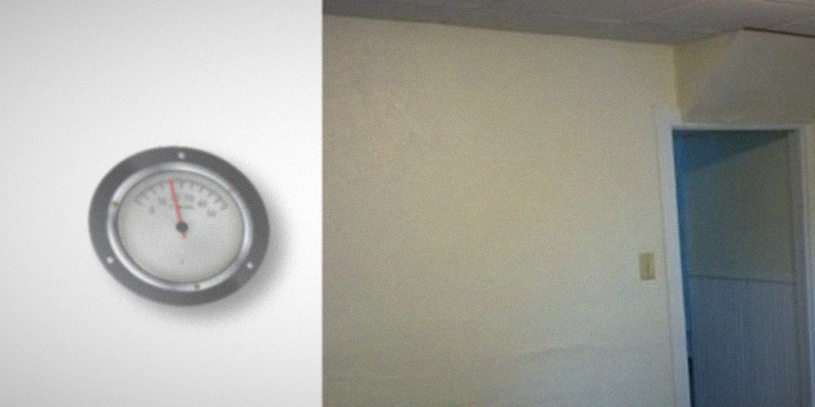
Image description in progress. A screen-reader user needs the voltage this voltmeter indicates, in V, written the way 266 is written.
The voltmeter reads 20
